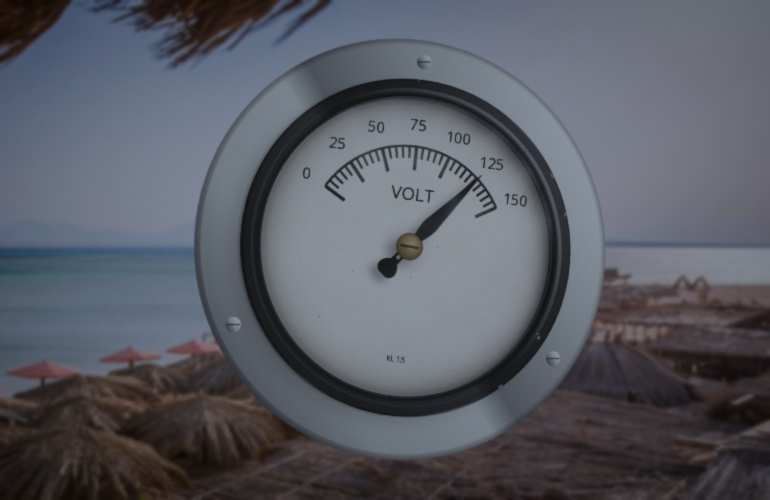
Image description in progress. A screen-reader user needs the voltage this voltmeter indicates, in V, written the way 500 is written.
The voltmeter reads 125
